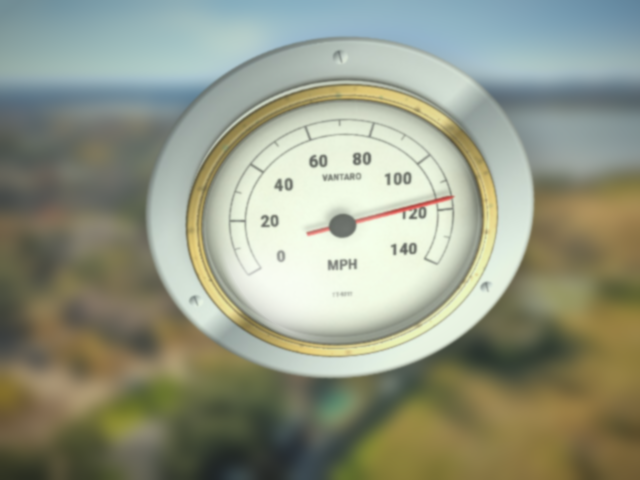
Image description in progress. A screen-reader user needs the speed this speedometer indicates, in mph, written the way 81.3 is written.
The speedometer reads 115
